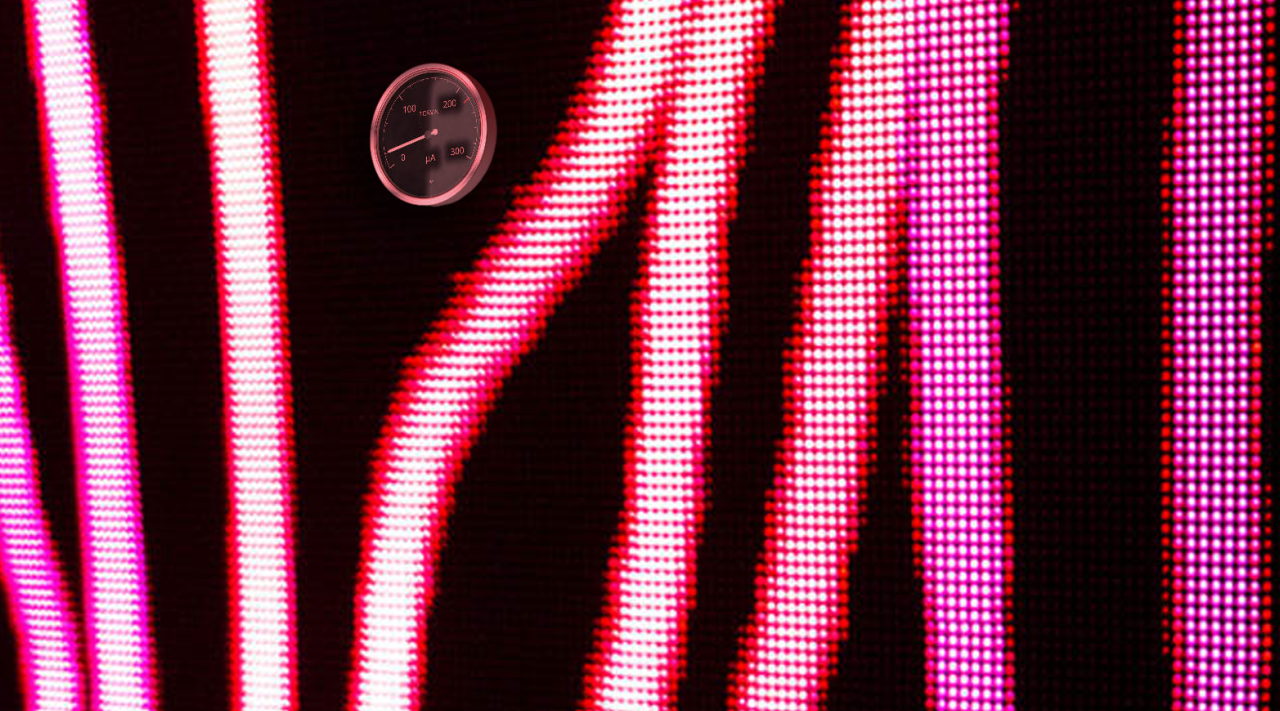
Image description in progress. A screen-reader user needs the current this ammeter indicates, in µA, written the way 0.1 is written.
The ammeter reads 20
